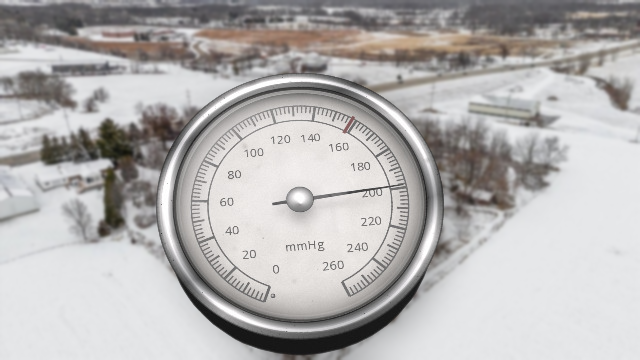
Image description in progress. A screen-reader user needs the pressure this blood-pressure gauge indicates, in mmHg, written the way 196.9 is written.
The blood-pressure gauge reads 200
